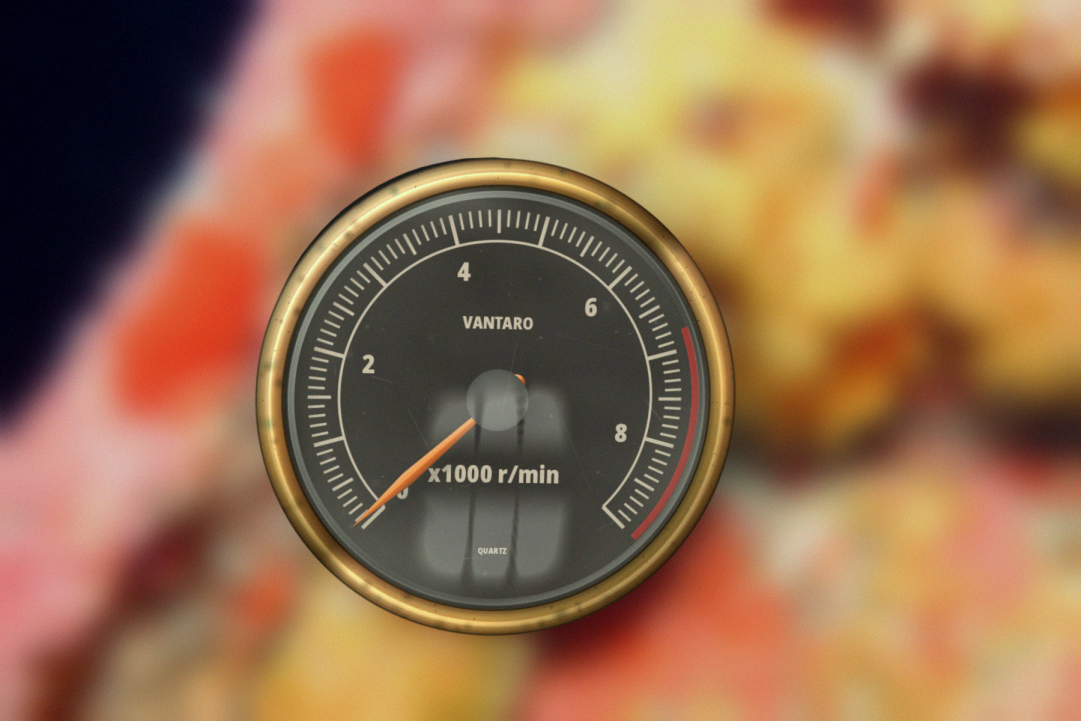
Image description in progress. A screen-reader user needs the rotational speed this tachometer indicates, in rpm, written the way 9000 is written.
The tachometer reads 100
